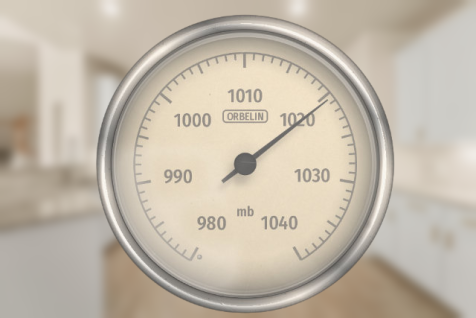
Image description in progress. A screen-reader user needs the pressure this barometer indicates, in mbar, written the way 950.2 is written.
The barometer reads 1020.5
